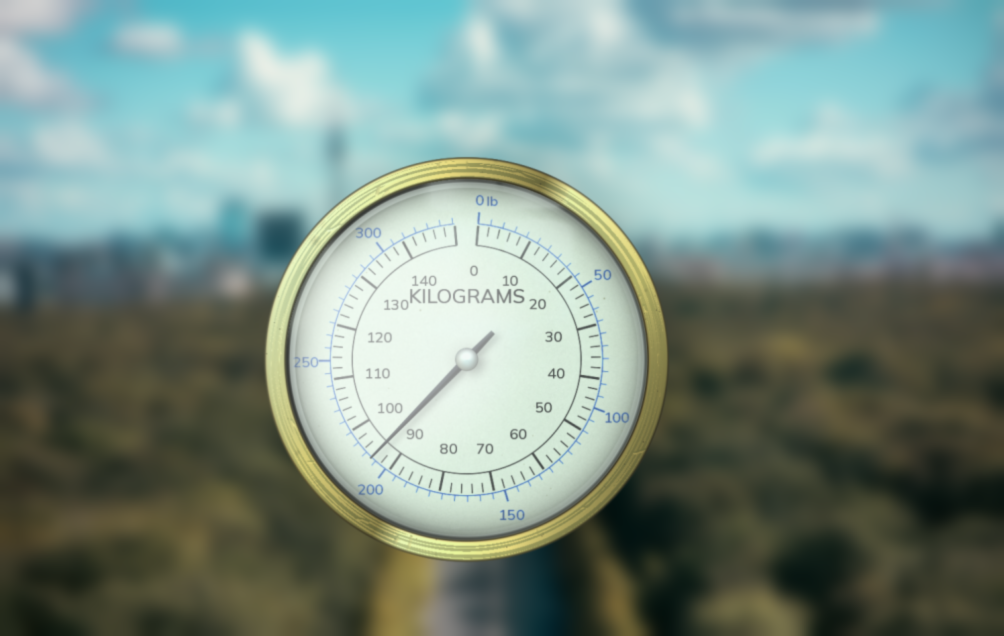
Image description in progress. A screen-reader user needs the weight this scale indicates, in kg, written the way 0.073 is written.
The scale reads 94
